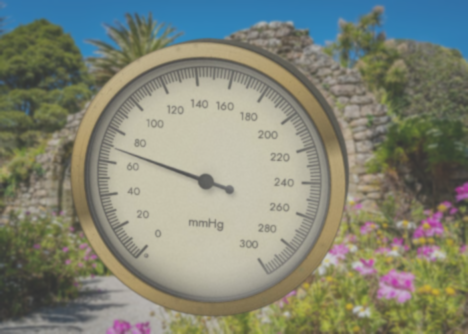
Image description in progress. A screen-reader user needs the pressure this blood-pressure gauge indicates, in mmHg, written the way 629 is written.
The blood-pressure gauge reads 70
